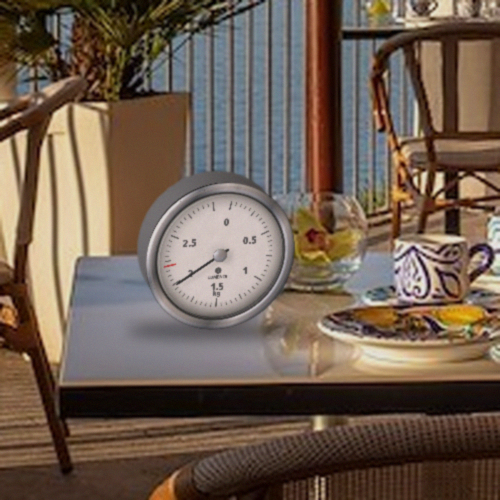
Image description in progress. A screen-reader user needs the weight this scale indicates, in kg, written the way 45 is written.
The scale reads 2
